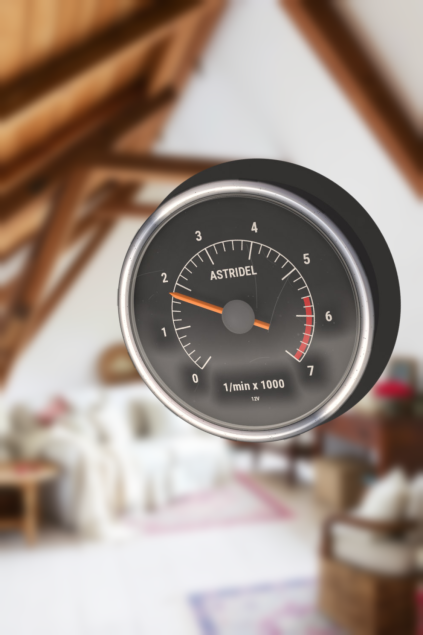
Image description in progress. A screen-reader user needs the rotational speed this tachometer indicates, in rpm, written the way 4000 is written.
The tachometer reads 1800
